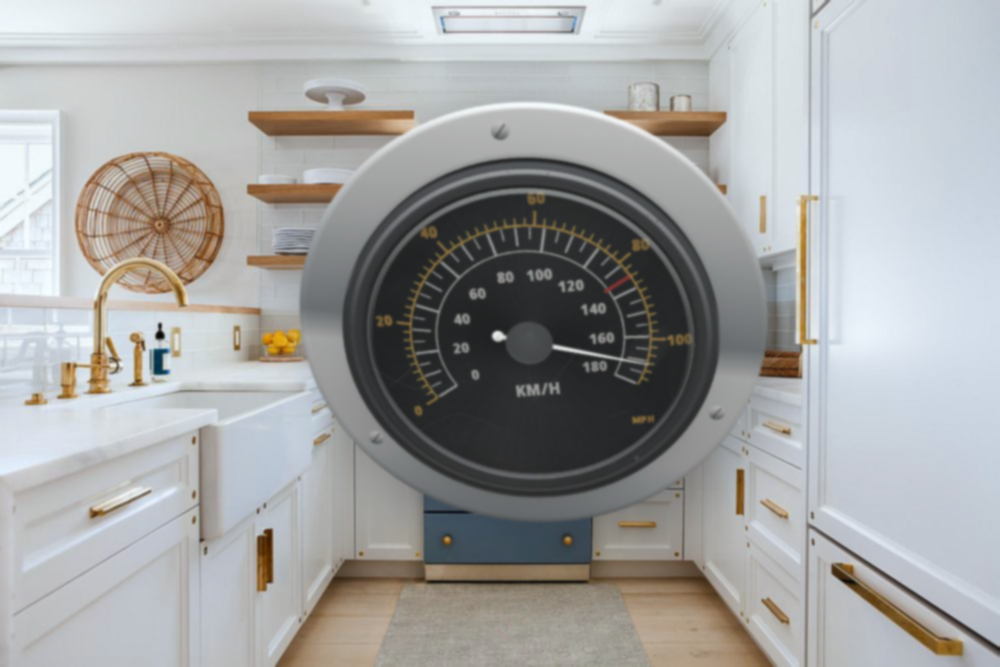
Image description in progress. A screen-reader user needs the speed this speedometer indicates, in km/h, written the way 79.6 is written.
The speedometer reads 170
